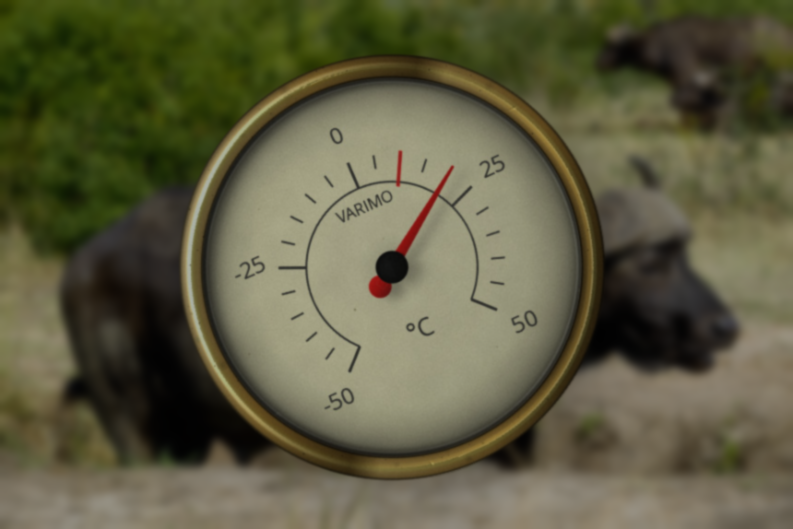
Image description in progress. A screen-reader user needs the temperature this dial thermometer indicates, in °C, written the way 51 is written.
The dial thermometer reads 20
